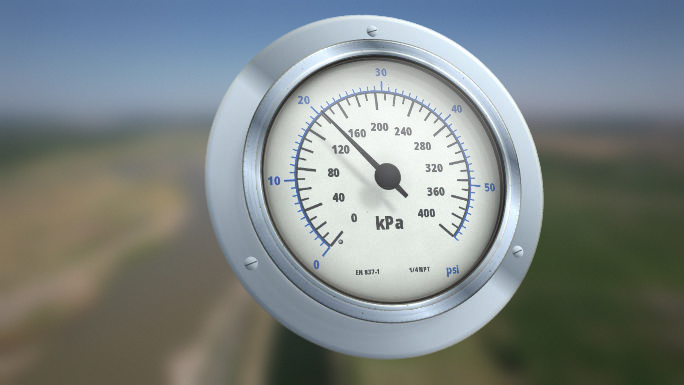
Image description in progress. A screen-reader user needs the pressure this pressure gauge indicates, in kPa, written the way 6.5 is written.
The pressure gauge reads 140
